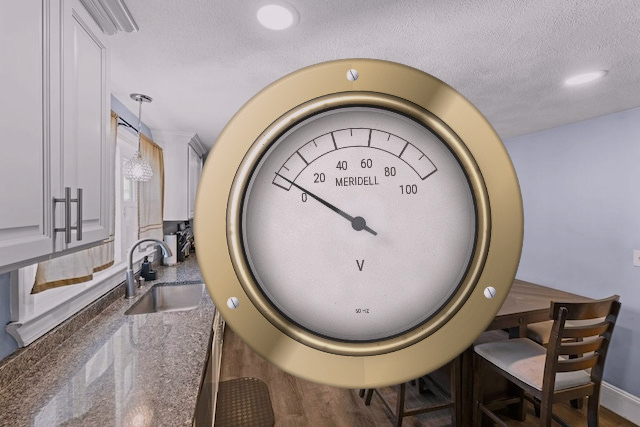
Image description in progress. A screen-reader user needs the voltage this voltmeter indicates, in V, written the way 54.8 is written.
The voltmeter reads 5
